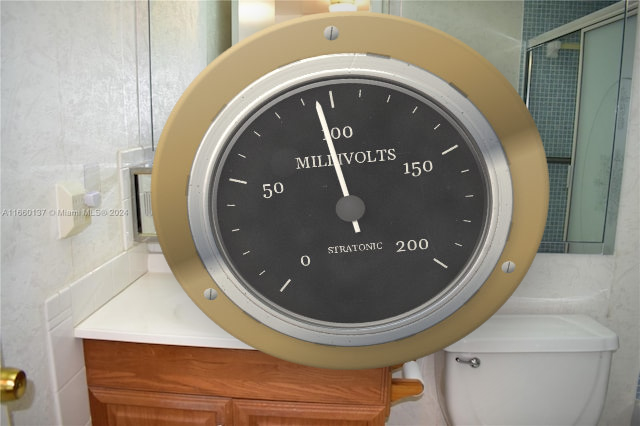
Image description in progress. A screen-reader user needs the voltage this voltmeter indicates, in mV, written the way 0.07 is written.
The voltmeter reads 95
